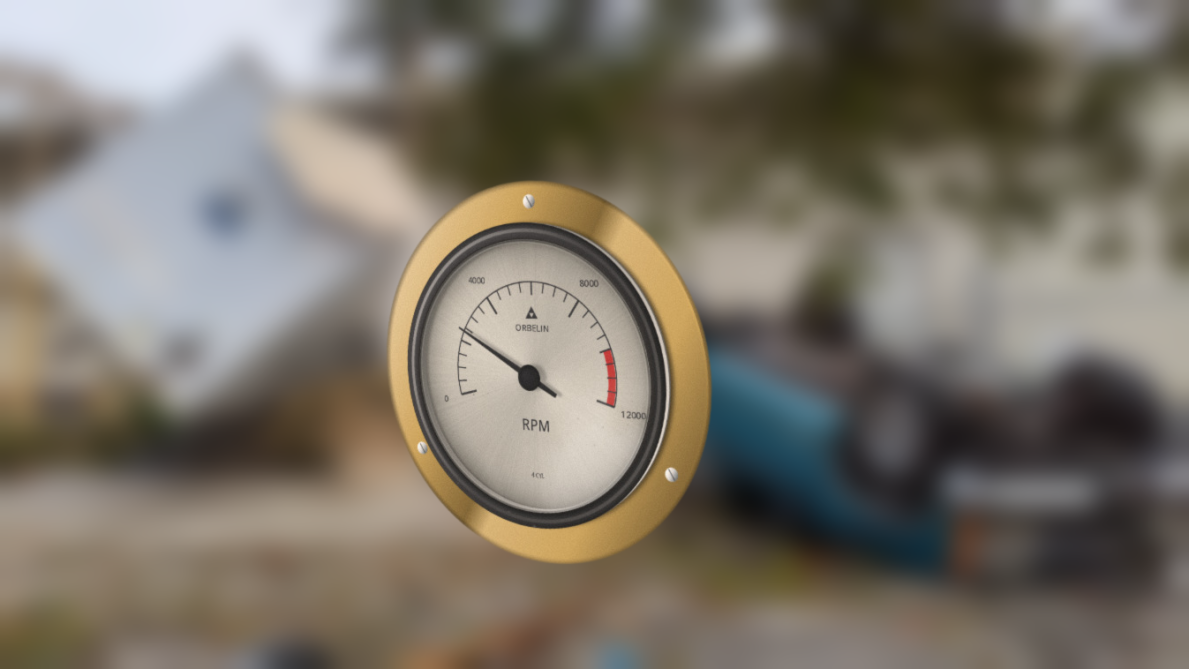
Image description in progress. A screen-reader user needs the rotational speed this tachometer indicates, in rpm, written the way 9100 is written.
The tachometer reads 2500
